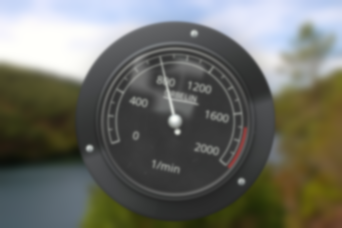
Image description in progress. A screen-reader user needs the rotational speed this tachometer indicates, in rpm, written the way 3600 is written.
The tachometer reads 800
